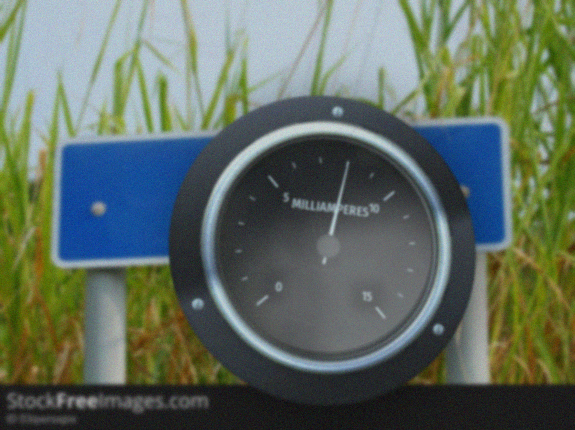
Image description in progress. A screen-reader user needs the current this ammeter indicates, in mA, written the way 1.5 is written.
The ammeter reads 8
